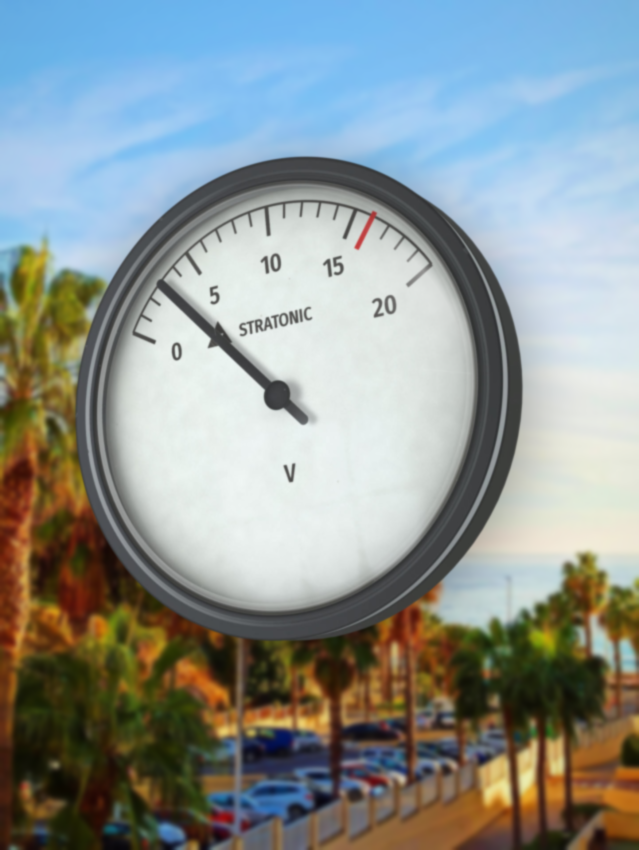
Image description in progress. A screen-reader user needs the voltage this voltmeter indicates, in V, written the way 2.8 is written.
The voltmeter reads 3
